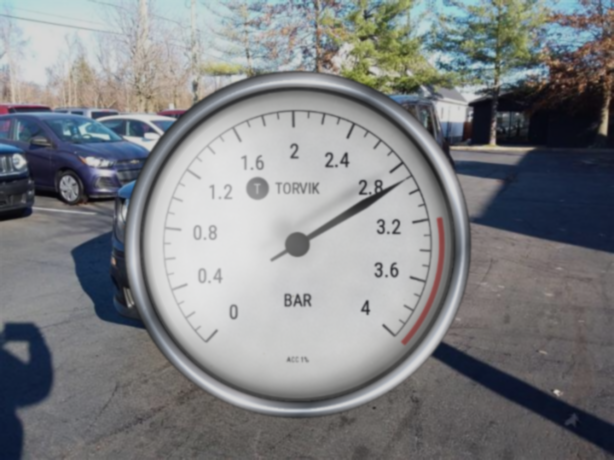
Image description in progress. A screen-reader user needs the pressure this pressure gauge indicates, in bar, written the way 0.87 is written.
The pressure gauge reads 2.9
